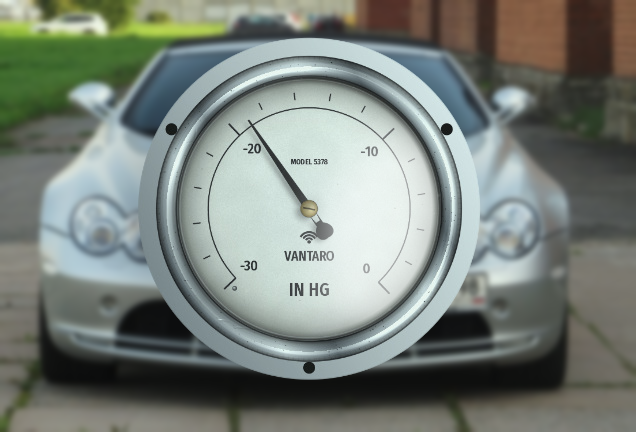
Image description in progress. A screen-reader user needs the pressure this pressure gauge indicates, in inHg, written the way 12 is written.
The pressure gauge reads -19
